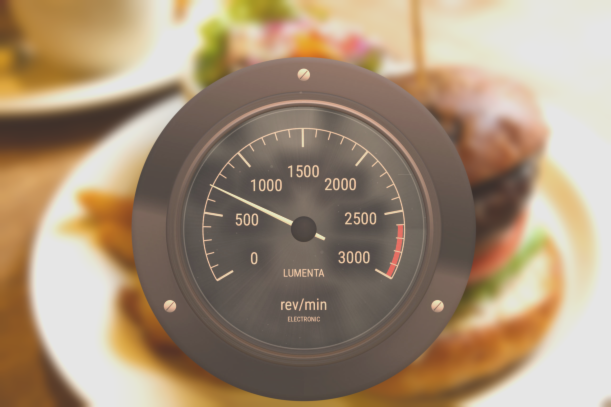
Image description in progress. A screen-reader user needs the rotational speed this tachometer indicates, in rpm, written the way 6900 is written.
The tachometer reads 700
